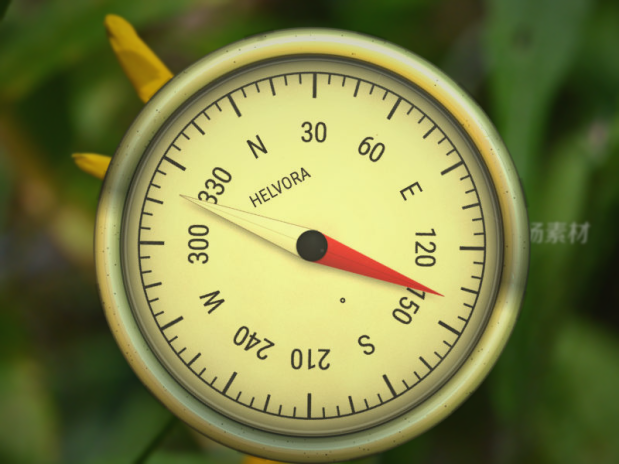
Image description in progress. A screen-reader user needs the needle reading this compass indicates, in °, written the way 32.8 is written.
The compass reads 140
